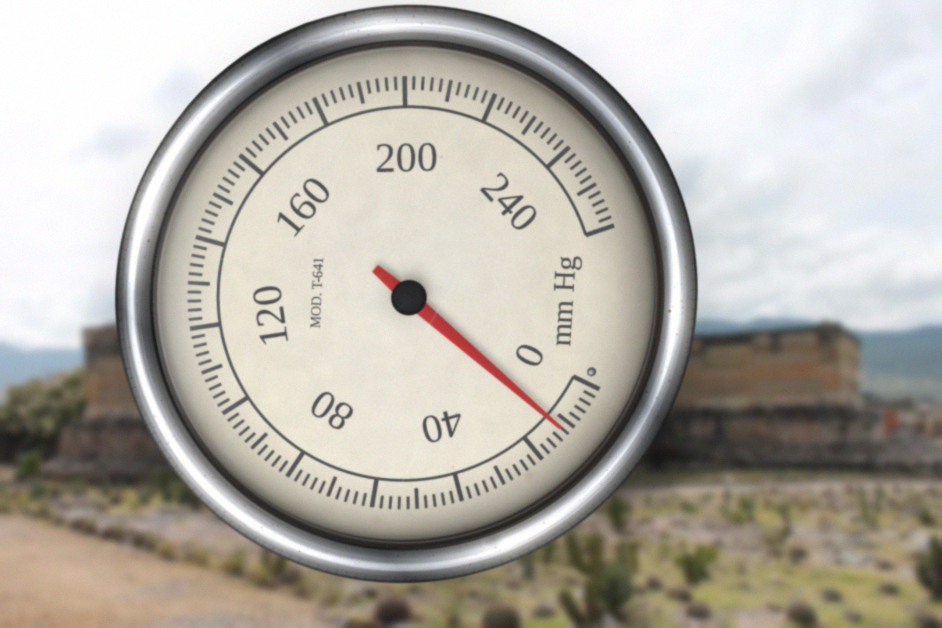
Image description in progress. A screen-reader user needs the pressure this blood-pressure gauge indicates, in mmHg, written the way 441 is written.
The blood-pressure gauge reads 12
